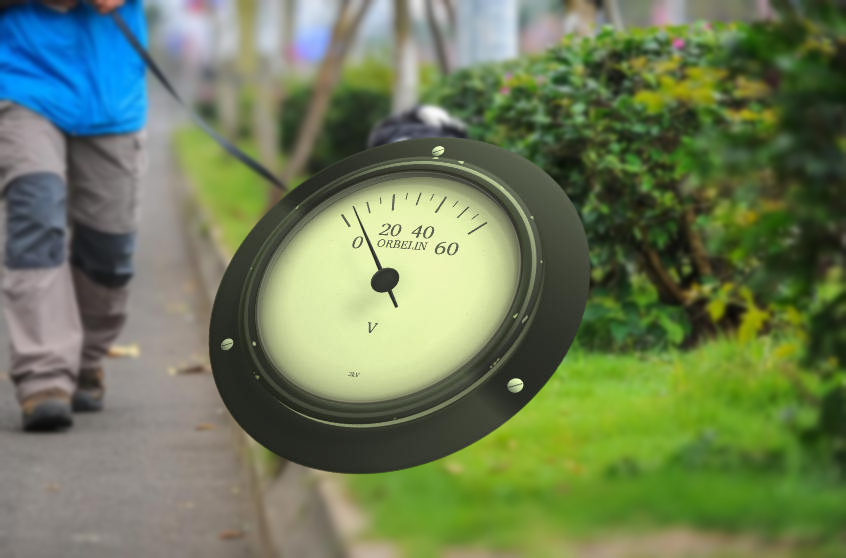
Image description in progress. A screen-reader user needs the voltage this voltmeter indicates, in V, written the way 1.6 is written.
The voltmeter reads 5
